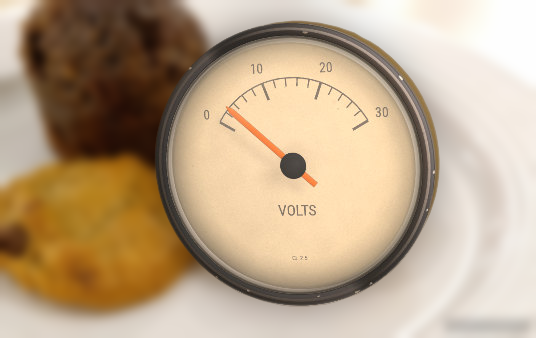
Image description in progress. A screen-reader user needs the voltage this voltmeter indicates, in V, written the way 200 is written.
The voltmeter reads 3
